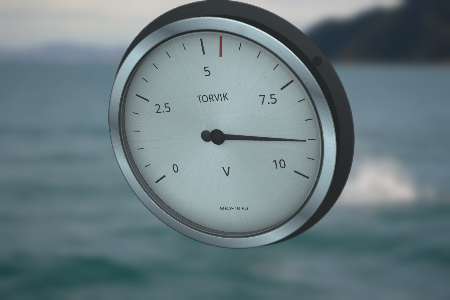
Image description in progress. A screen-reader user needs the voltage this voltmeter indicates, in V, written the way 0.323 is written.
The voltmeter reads 9
